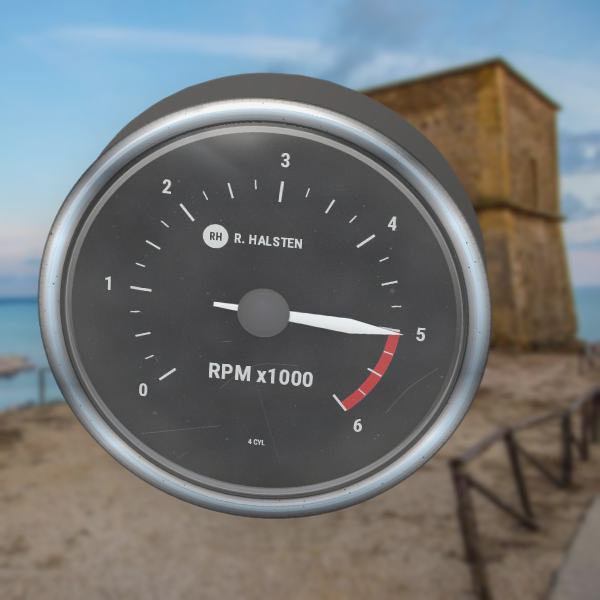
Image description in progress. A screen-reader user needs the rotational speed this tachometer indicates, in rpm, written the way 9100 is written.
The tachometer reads 5000
